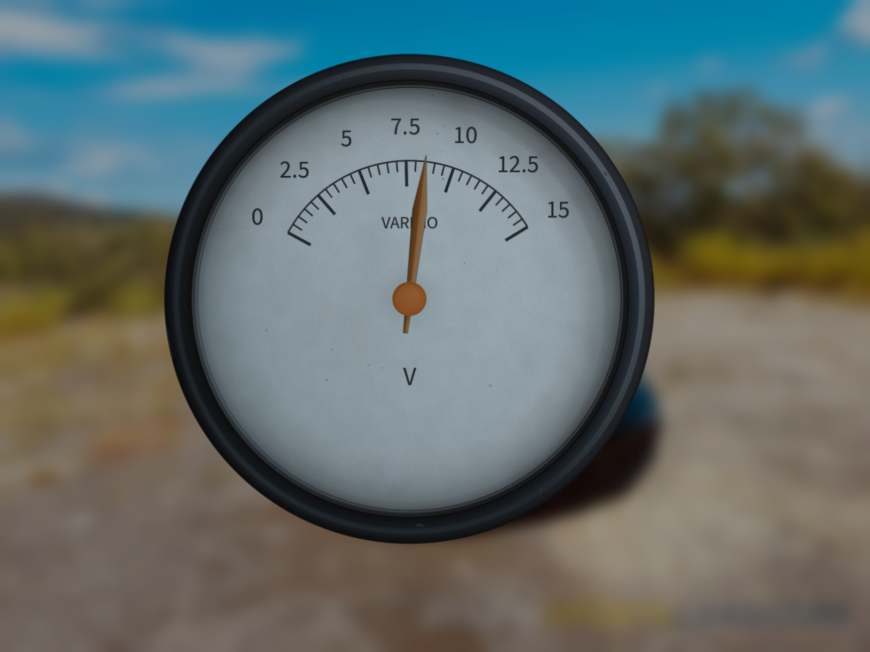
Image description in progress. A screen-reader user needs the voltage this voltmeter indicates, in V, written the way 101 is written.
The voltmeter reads 8.5
